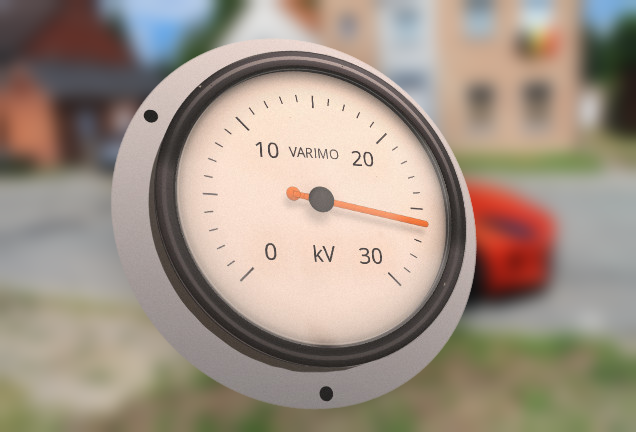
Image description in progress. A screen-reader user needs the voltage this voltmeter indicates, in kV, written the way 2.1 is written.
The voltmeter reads 26
